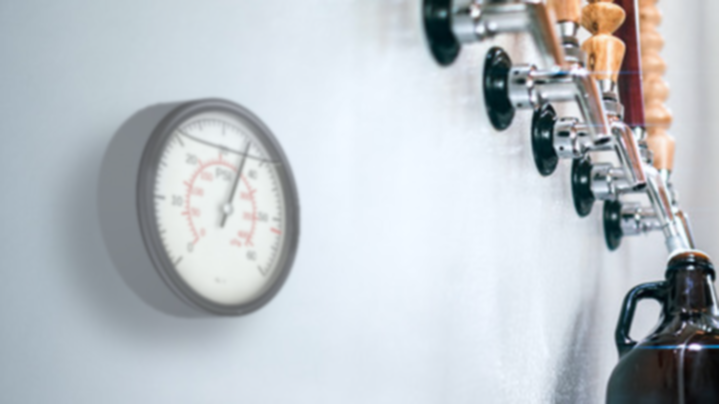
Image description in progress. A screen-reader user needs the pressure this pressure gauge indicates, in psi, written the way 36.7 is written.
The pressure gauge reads 35
